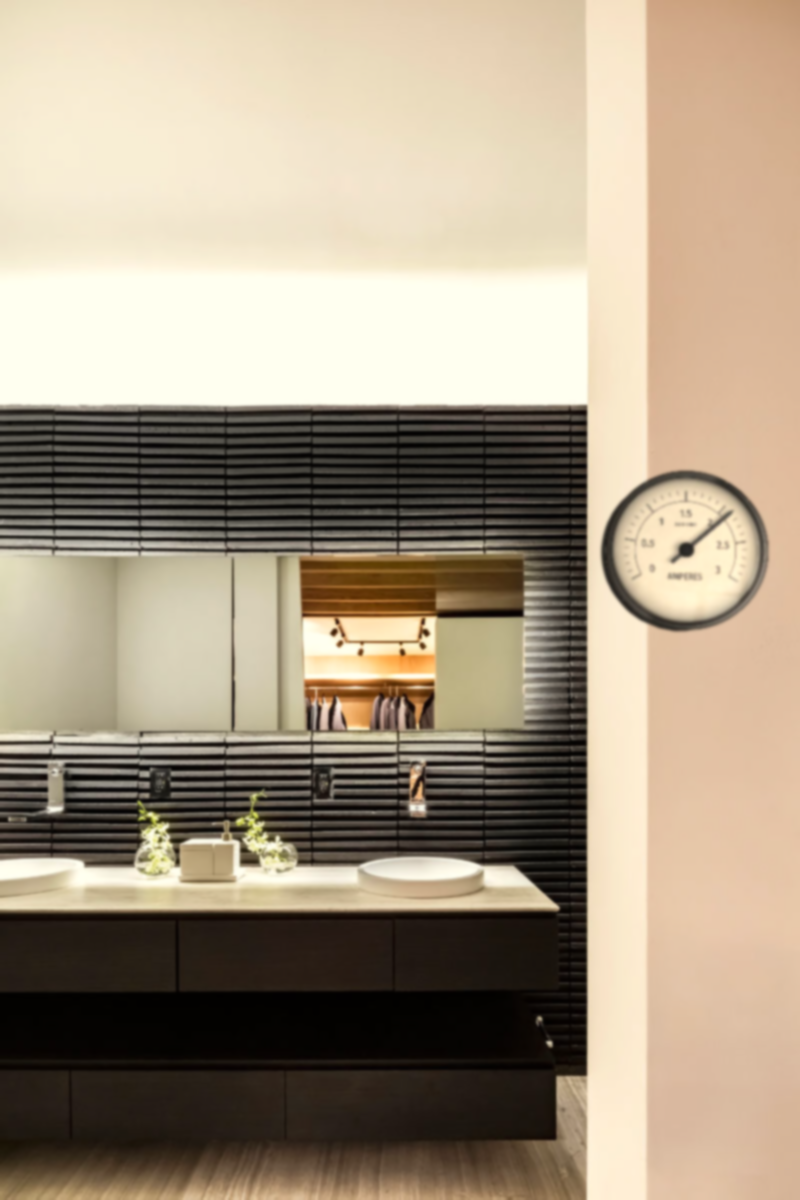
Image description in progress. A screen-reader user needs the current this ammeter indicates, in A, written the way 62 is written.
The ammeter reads 2.1
